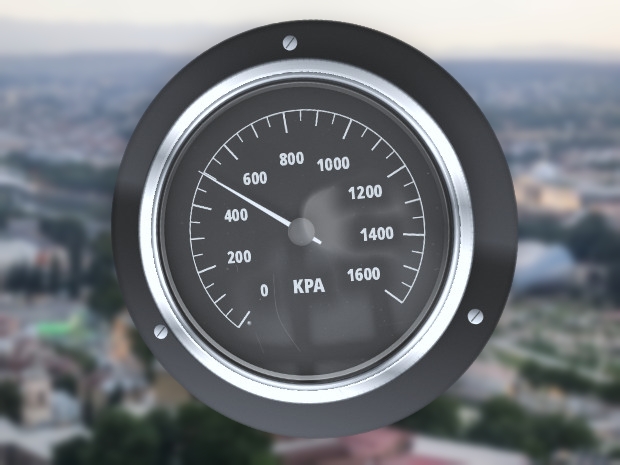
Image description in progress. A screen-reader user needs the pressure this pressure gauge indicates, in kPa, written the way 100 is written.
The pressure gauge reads 500
